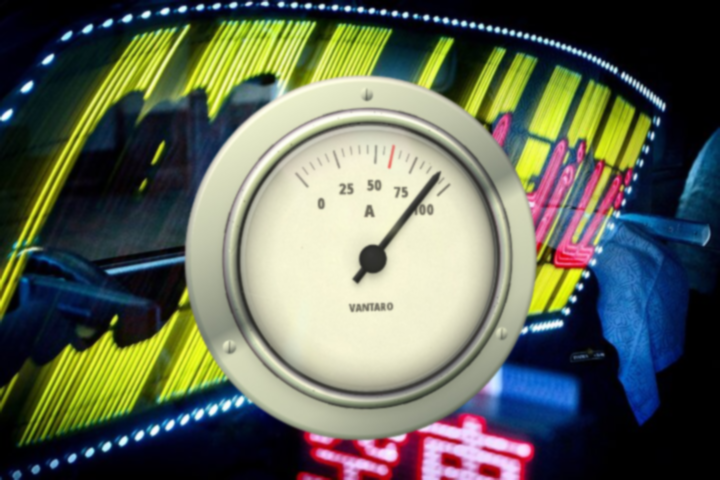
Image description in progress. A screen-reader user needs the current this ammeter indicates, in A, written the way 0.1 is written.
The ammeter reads 90
